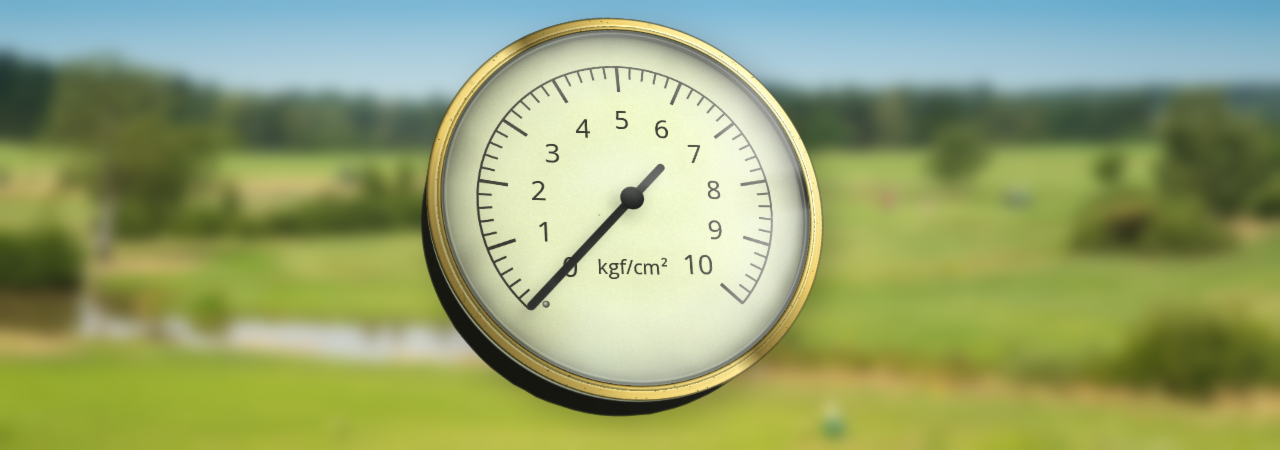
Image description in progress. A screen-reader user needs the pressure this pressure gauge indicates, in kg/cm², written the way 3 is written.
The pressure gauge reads 0
